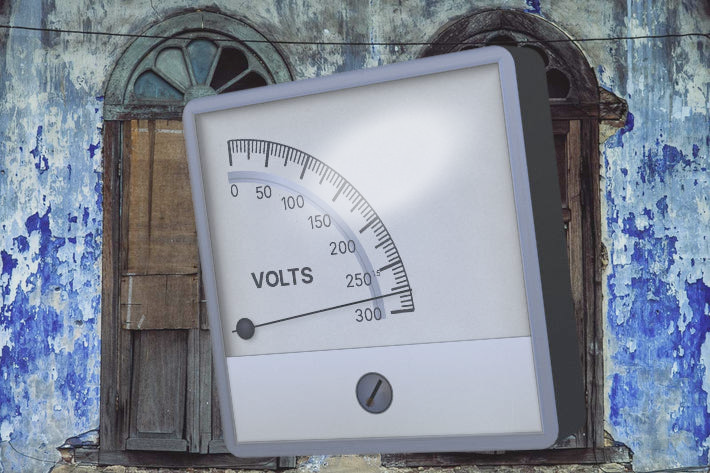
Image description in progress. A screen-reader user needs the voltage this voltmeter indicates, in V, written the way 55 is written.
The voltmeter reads 280
